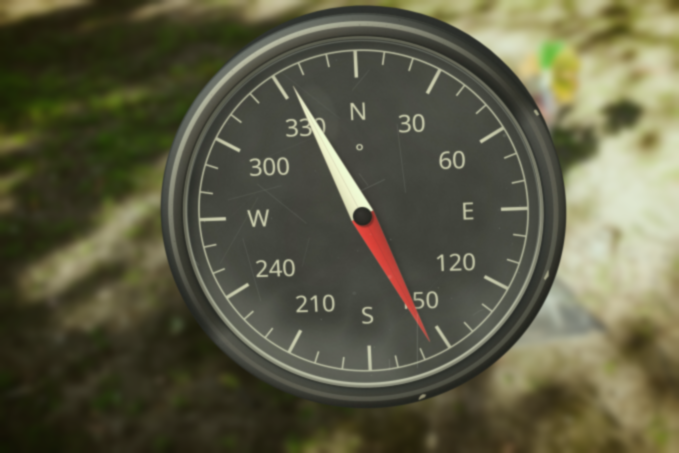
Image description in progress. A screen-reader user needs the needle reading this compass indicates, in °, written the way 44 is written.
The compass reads 155
